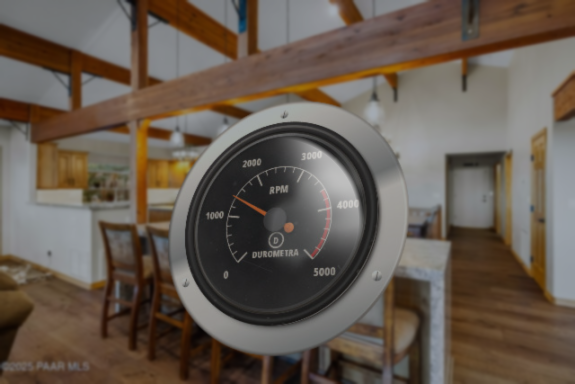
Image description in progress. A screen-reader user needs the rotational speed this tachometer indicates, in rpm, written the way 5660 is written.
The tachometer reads 1400
